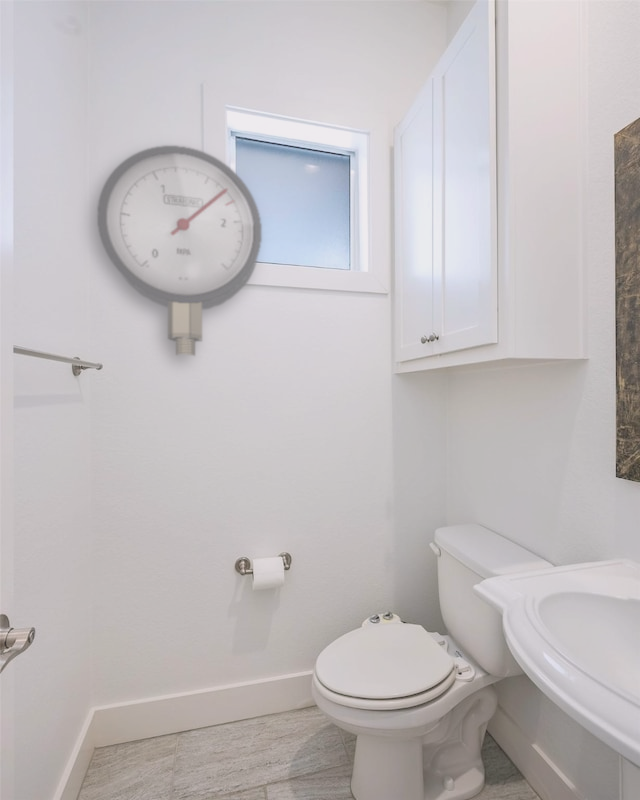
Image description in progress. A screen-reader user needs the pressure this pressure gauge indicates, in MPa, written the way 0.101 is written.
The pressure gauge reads 1.7
